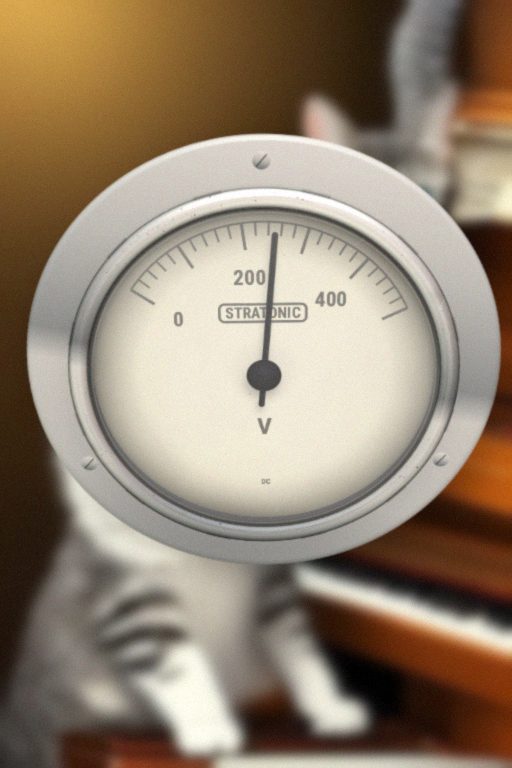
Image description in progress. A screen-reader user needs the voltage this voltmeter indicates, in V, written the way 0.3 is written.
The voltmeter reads 250
